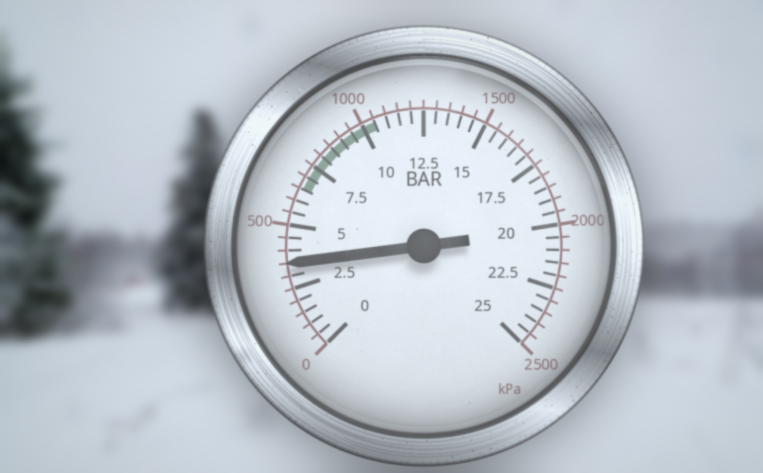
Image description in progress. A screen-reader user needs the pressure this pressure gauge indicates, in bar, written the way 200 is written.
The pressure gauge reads 3.5
